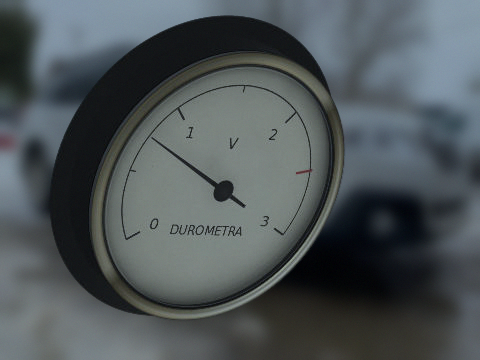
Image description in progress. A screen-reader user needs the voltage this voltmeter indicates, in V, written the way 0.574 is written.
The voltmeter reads 0.75
